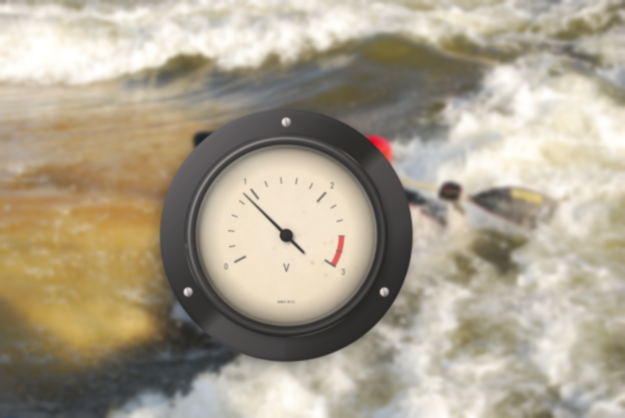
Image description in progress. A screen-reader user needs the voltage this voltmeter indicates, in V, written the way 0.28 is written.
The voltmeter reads 0.9
